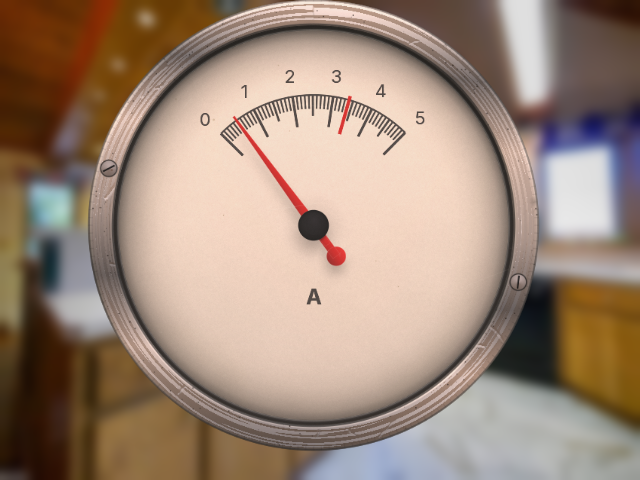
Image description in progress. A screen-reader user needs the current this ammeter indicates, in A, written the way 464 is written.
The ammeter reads 0.5
